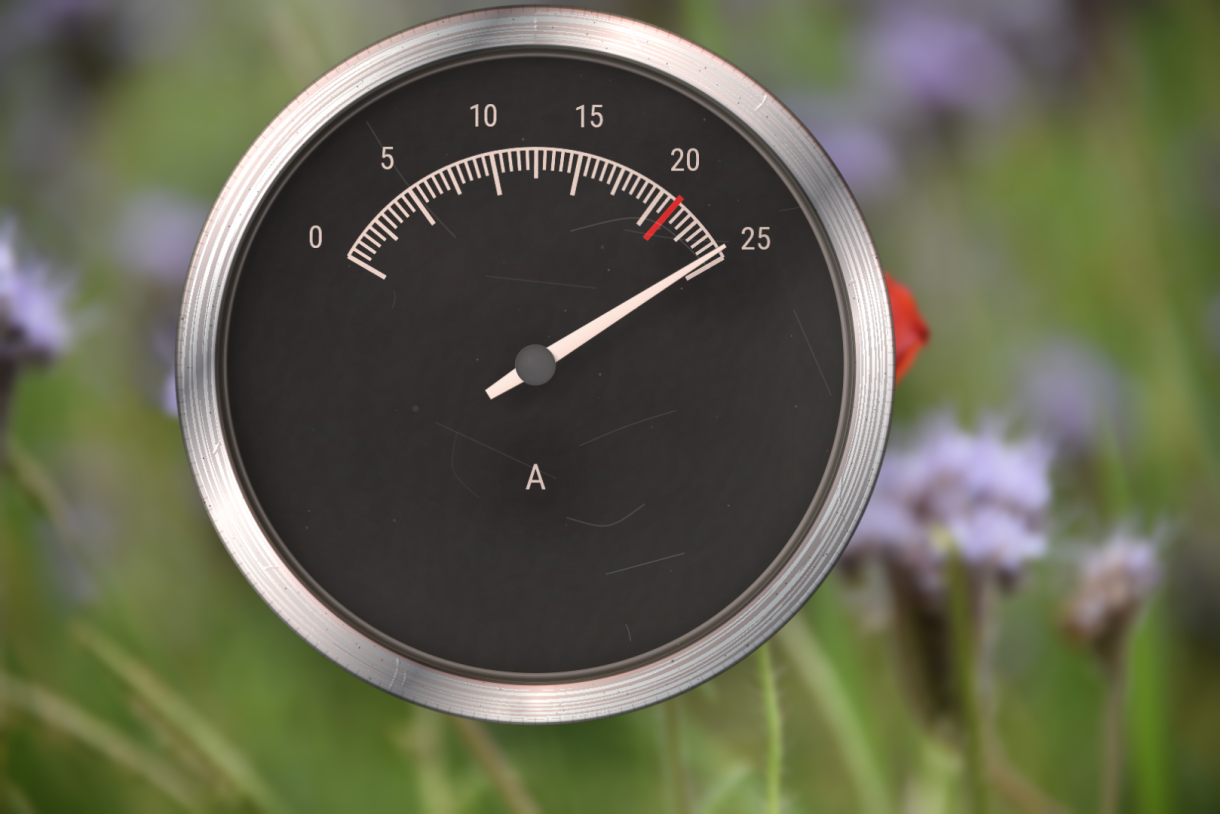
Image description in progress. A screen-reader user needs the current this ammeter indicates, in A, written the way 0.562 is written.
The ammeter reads 24.5
